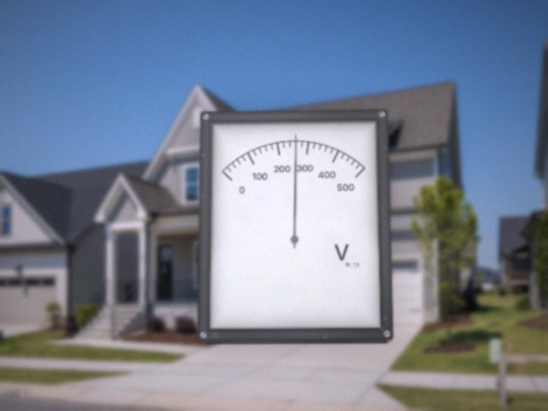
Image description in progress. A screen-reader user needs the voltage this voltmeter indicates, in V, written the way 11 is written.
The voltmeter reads 260
